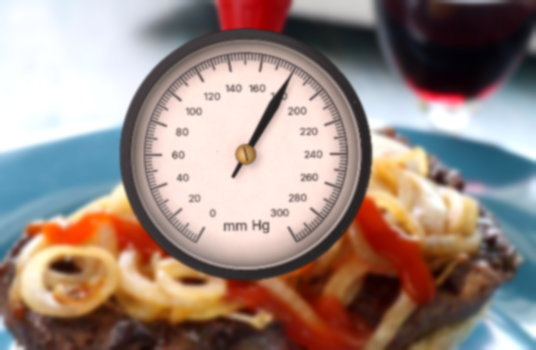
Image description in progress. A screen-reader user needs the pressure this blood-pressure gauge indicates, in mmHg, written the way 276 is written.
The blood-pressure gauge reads 180
